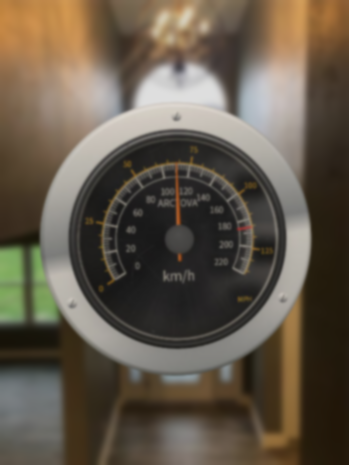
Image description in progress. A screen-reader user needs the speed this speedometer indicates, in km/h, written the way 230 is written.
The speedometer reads 110
